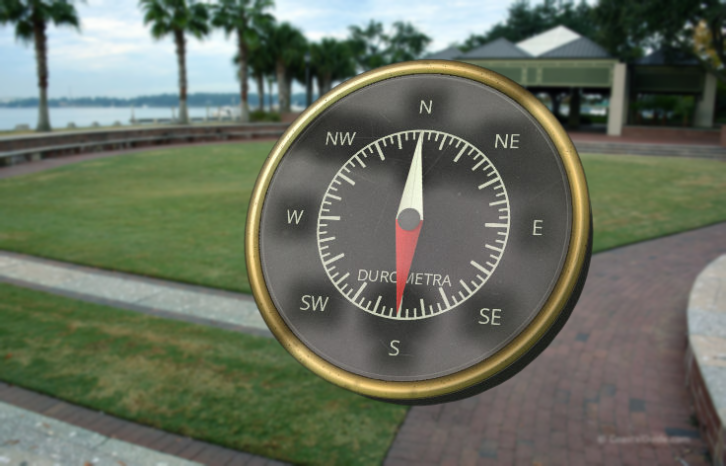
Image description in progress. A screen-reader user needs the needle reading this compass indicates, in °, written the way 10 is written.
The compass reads 180
